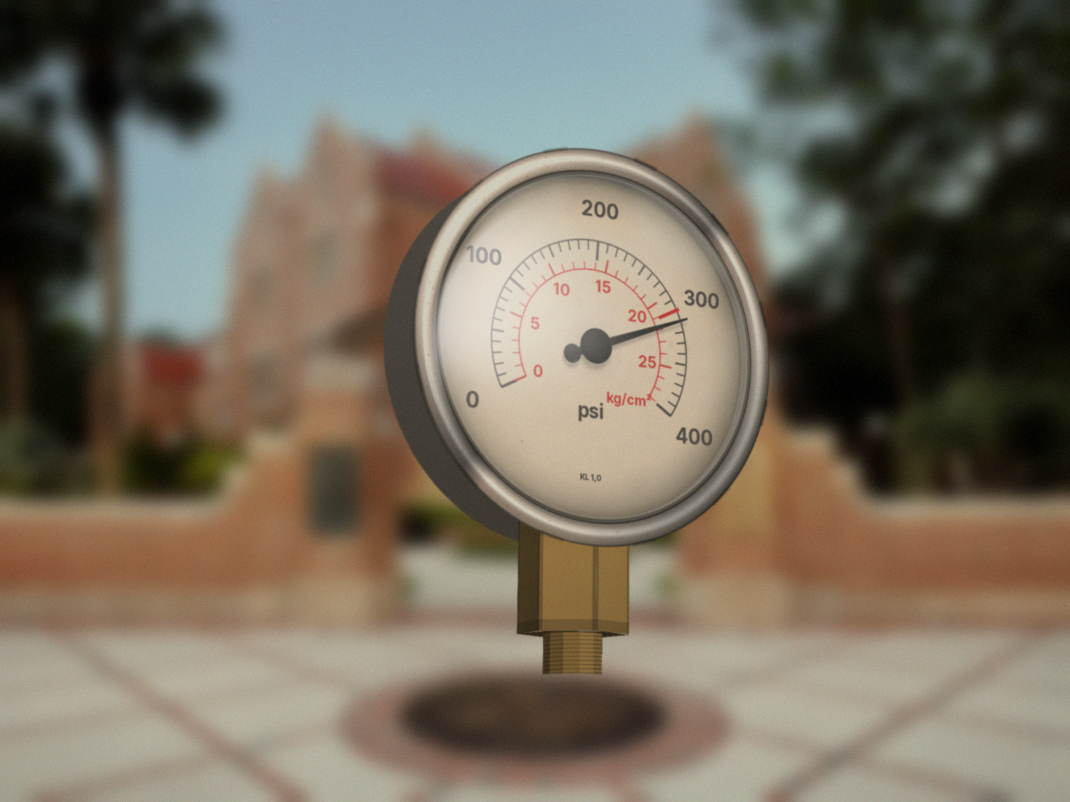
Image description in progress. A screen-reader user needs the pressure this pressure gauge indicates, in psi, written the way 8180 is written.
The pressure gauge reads 310
